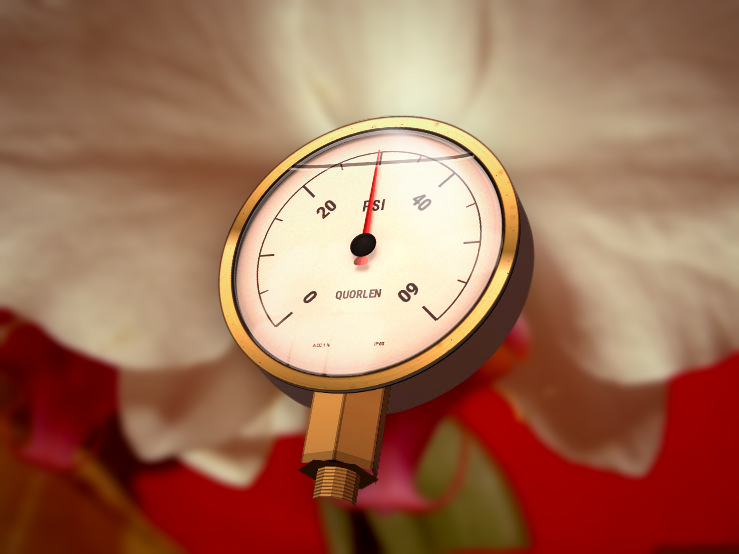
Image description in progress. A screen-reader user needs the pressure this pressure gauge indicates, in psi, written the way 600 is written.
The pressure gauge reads 30
